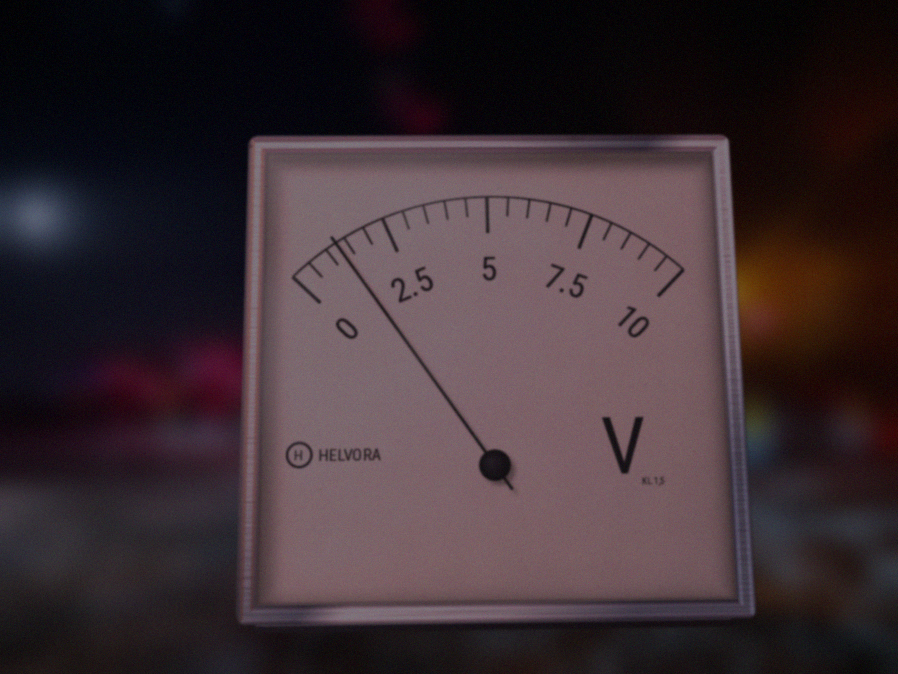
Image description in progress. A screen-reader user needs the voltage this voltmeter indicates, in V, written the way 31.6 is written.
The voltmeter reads 1.25
